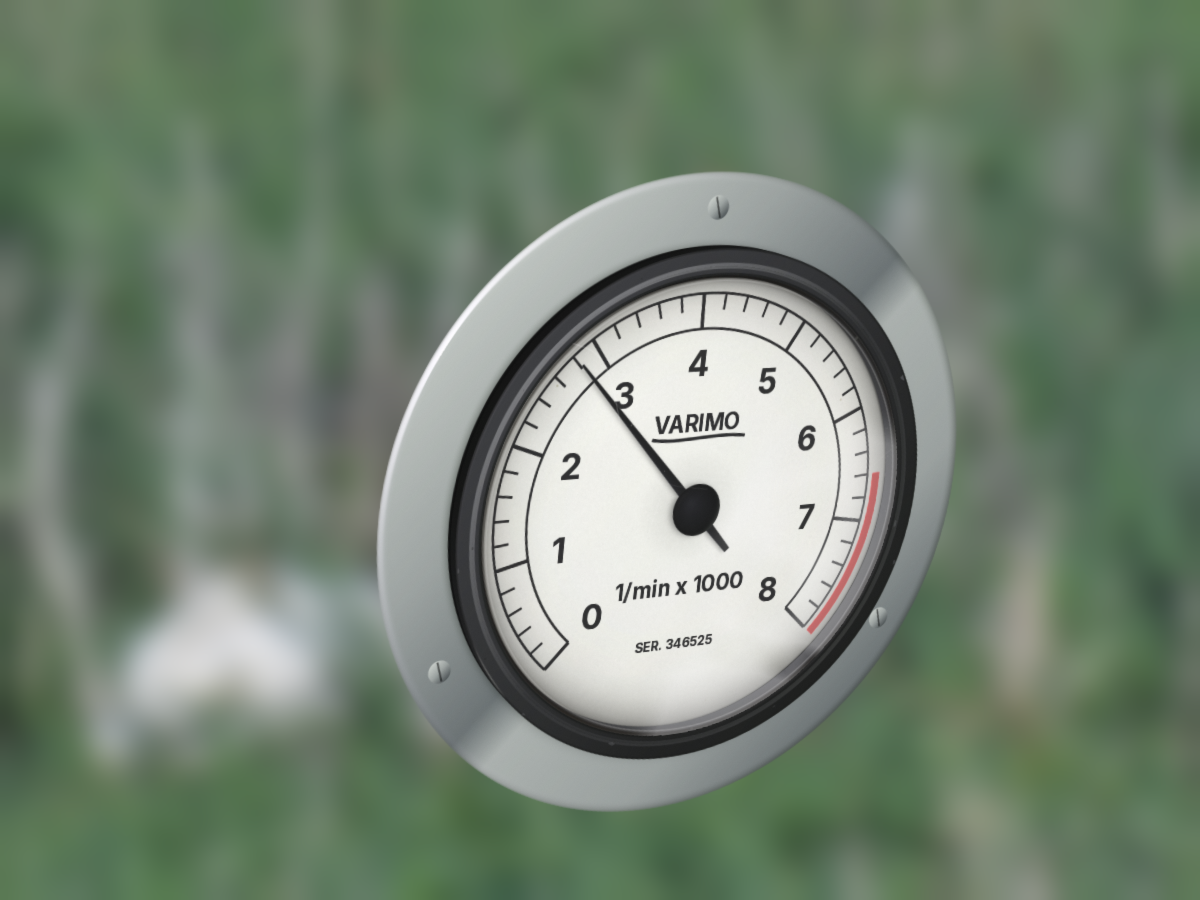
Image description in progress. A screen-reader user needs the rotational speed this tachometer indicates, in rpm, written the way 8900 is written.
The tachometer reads 2800
